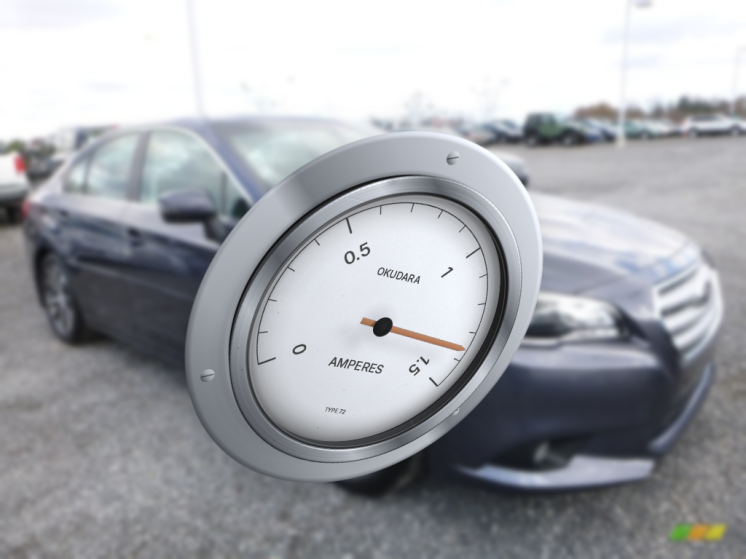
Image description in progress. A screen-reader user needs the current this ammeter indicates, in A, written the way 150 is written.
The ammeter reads 1.35
